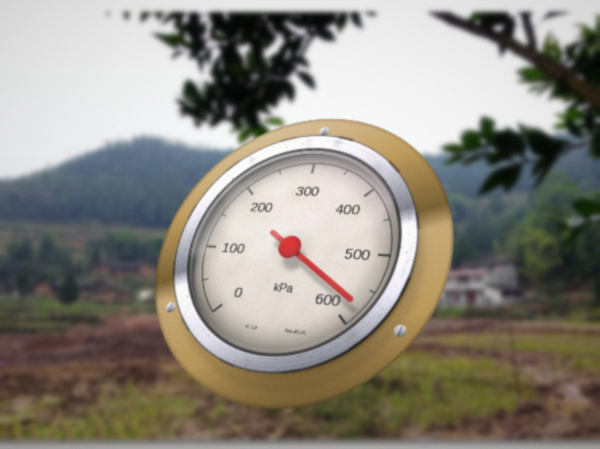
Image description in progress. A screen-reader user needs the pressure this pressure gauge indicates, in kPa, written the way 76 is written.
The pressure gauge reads 575
